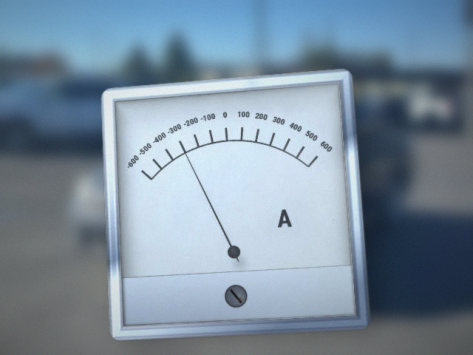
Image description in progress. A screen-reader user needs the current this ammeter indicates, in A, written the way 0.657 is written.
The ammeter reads -300
